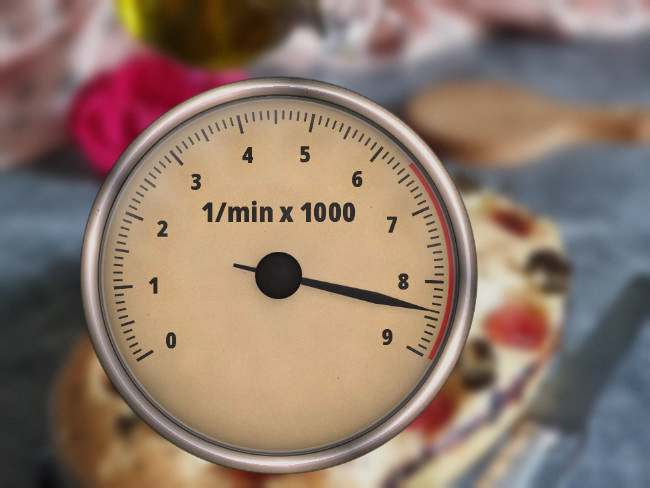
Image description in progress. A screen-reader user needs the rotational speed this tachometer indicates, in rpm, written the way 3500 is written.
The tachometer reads 8400
